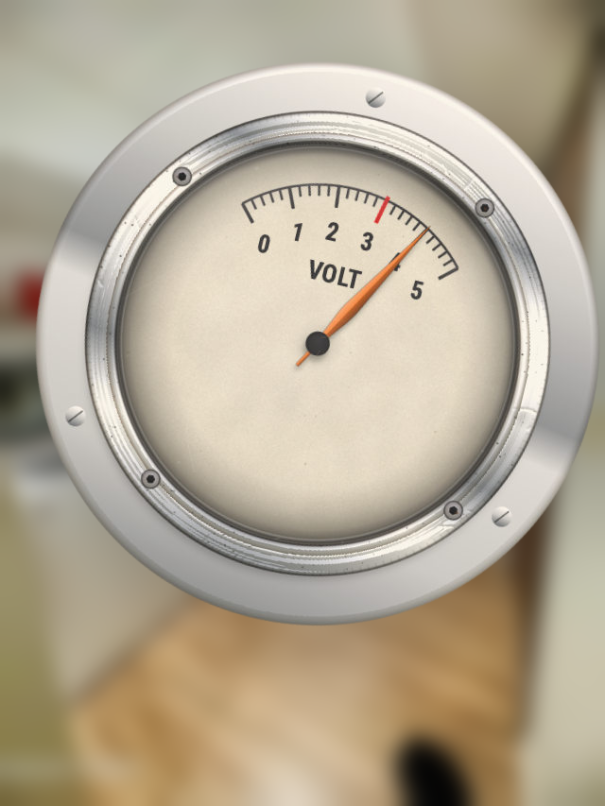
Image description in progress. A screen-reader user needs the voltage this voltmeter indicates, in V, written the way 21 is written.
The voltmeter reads 4
